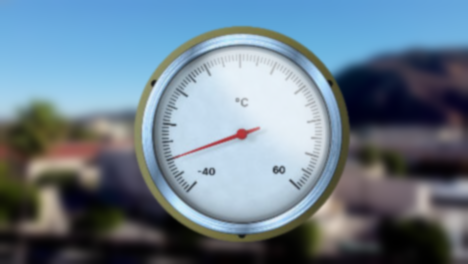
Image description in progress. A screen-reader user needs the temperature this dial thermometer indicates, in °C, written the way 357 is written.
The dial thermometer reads -30
